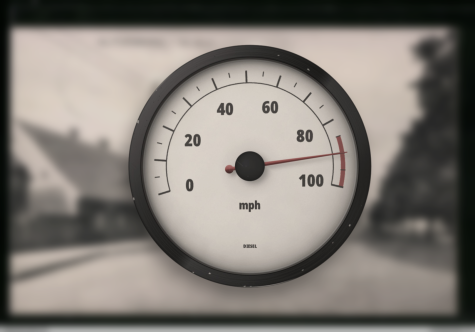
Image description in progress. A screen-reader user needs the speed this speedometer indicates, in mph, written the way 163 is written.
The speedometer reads 90
